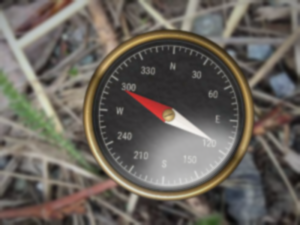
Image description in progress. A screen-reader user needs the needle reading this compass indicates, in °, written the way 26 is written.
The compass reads 295
